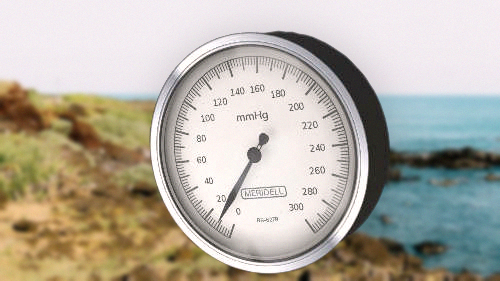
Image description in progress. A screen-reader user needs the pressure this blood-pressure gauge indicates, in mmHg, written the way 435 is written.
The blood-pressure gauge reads 10
